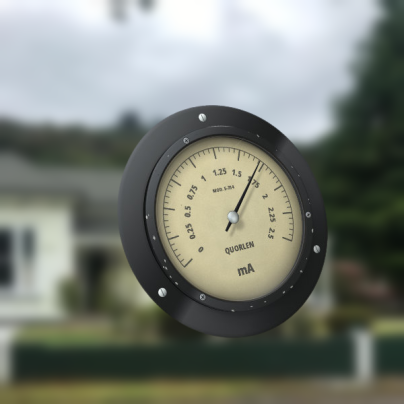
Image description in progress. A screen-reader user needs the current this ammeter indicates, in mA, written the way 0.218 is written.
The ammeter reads 1.7
